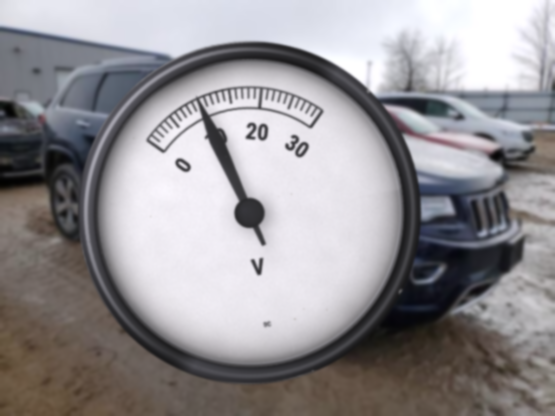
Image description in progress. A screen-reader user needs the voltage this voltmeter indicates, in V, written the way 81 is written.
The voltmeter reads 10
